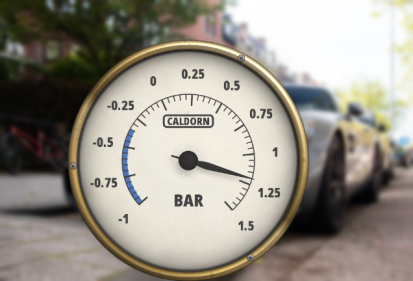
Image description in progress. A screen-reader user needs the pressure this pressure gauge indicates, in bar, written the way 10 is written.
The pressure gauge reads 1.2
